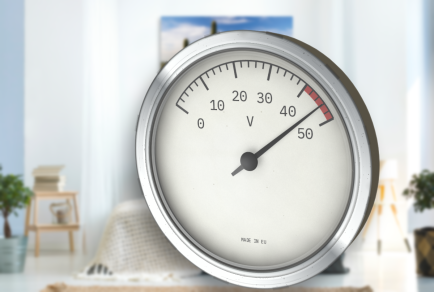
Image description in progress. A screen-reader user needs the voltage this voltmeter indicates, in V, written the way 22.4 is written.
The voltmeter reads 46
